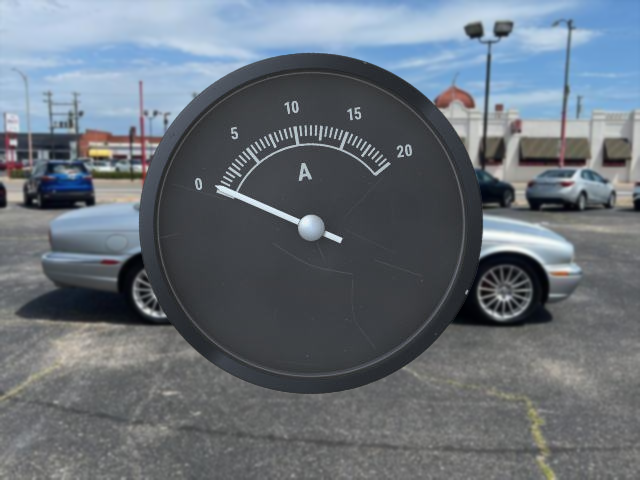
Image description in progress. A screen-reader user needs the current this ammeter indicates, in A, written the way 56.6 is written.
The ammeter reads 0.5
